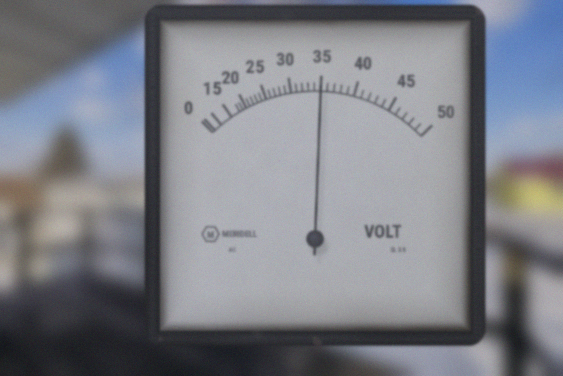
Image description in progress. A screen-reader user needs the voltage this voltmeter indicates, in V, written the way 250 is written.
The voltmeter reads 35
